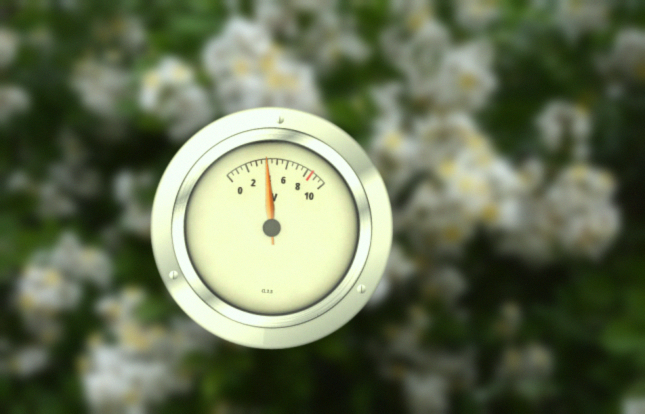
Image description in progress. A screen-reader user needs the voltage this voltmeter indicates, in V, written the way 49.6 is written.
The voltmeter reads 4
